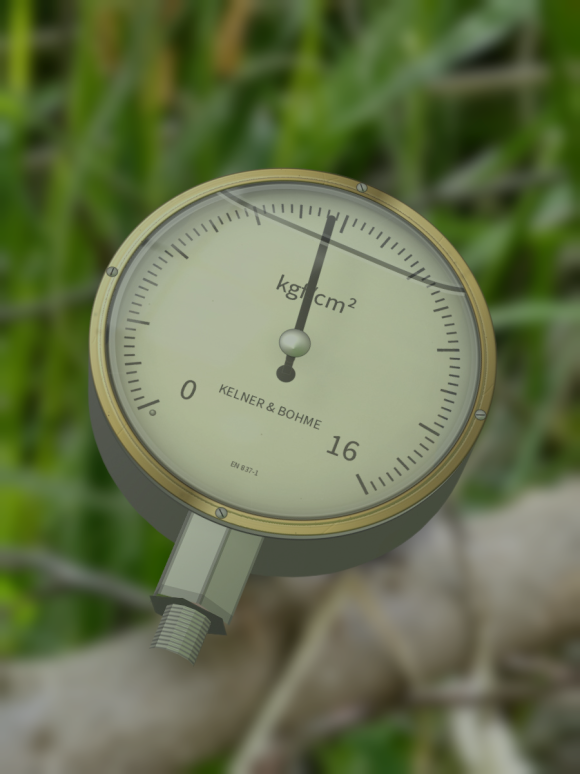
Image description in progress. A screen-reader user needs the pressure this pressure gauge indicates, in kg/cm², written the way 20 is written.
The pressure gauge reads 7.7
